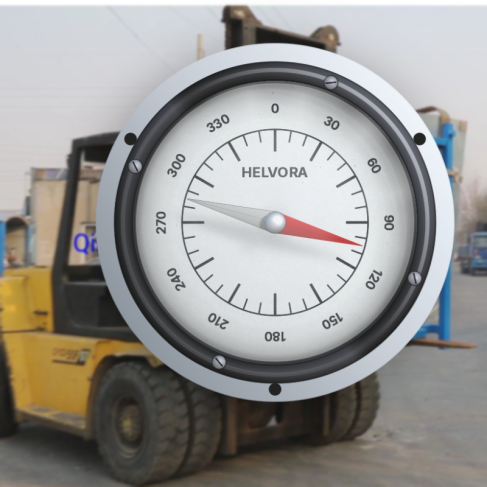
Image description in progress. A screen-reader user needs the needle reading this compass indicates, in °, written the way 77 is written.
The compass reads 105
